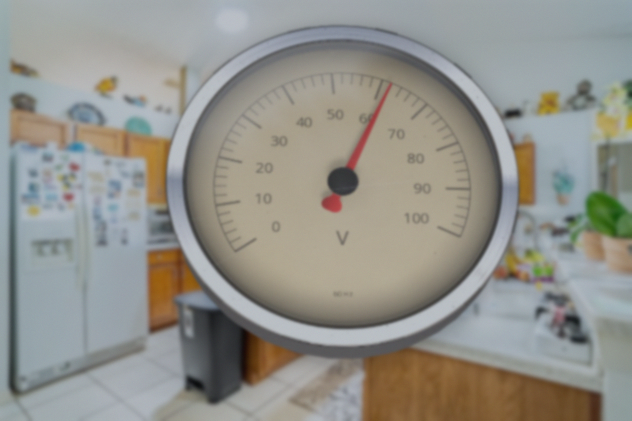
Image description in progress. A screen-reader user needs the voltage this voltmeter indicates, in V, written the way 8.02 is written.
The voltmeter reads 62
